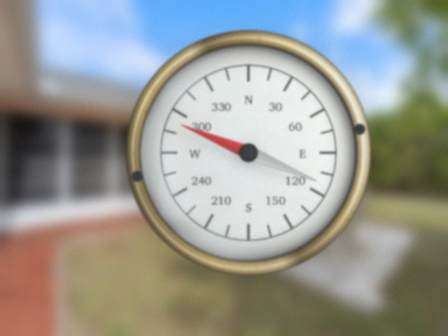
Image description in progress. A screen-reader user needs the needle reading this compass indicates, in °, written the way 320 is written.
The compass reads 292.5
